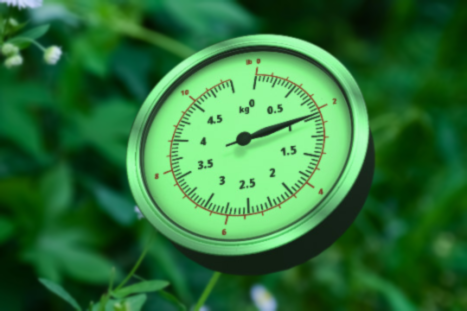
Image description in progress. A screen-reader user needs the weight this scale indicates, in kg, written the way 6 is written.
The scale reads 1
